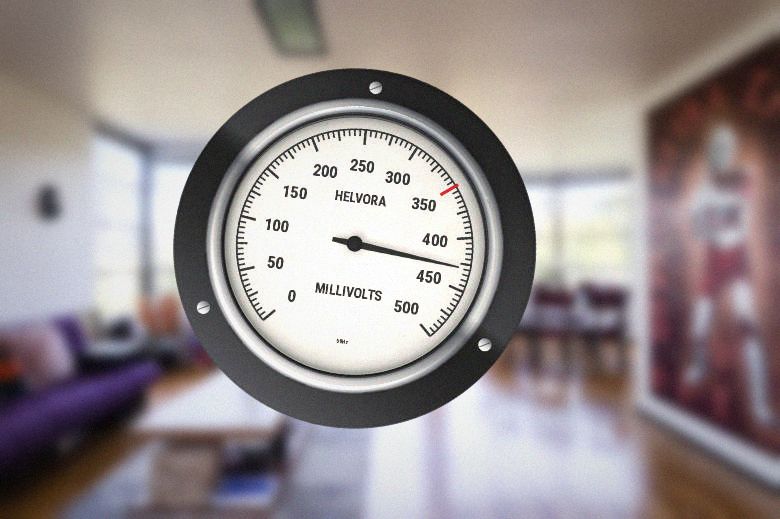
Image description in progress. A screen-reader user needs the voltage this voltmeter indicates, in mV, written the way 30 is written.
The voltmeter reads 430
